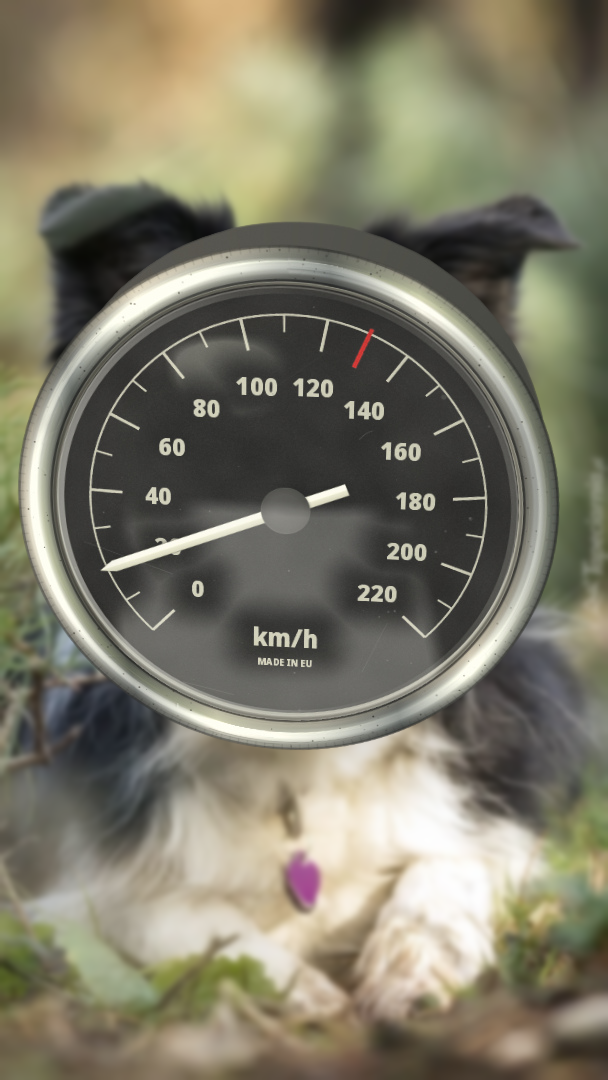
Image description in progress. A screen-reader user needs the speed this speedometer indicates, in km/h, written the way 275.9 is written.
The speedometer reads 20
